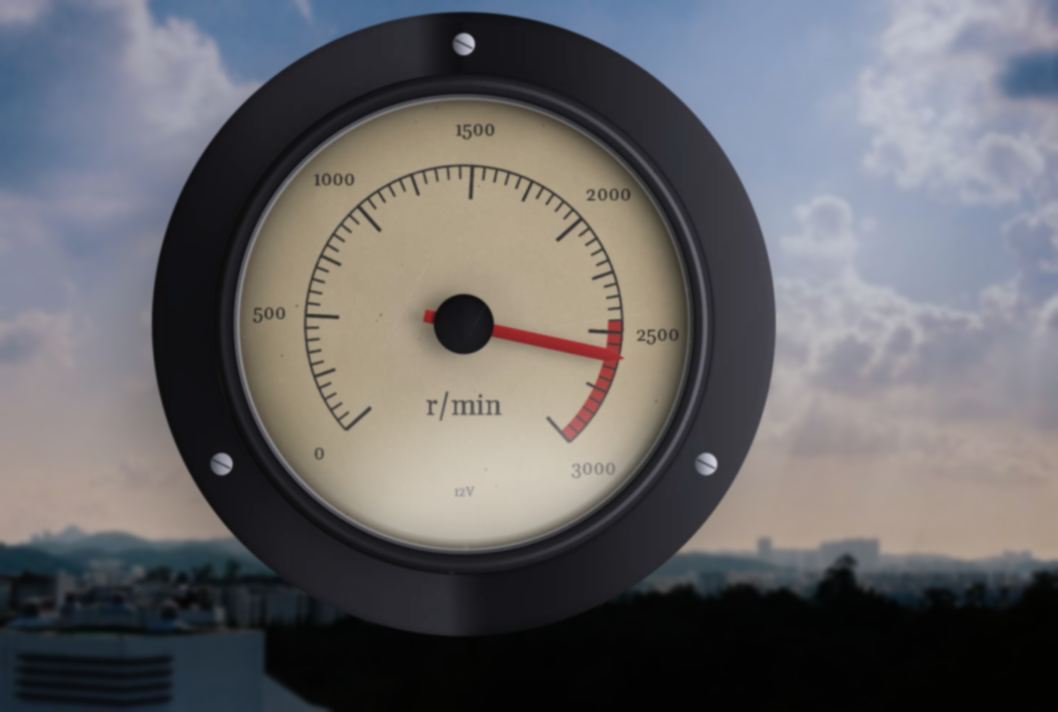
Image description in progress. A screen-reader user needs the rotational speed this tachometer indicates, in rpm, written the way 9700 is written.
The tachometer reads 2600
